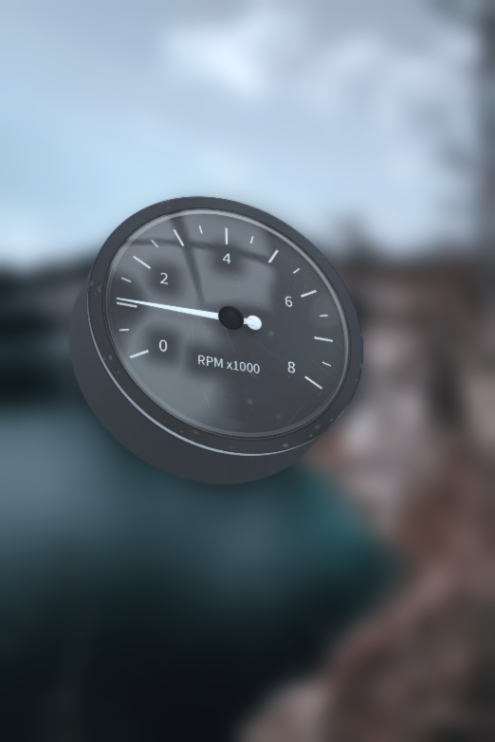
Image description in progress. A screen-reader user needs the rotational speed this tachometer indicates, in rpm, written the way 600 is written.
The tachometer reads 1000
